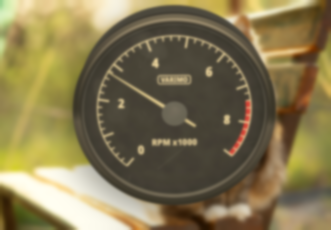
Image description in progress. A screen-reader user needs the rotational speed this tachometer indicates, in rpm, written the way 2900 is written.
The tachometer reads 2800
